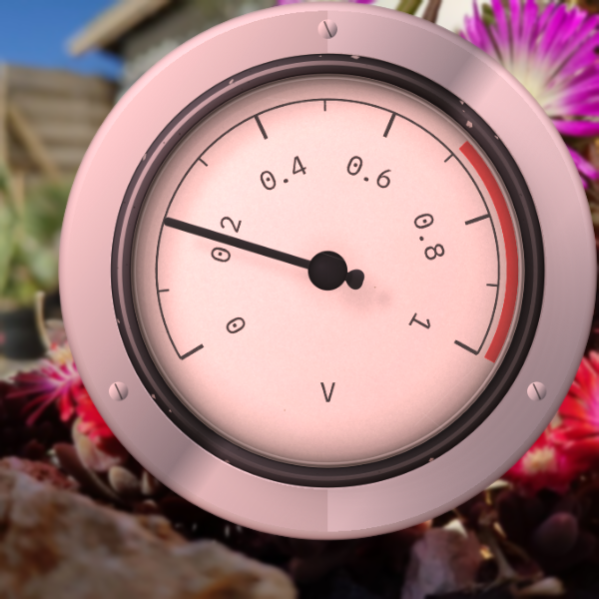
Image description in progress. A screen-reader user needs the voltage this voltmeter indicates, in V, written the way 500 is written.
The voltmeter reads 0.2
